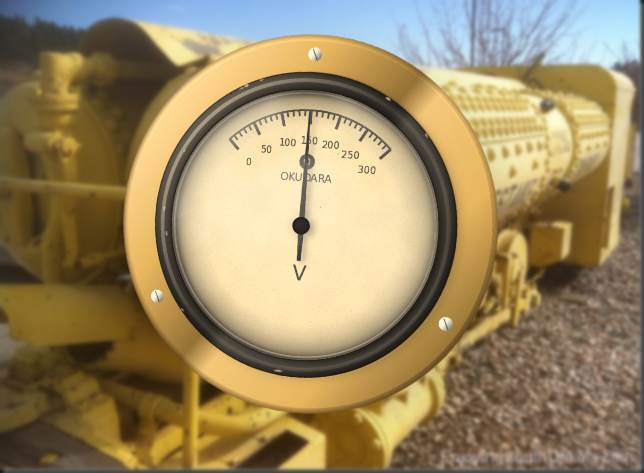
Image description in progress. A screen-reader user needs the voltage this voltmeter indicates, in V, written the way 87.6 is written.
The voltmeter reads 150
